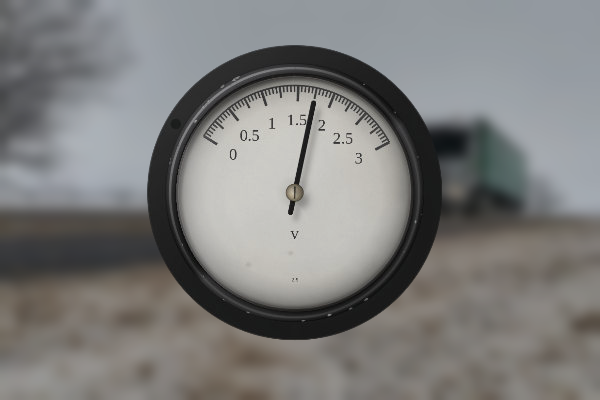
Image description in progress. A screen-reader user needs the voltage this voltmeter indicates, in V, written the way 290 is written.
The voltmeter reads 1.75
